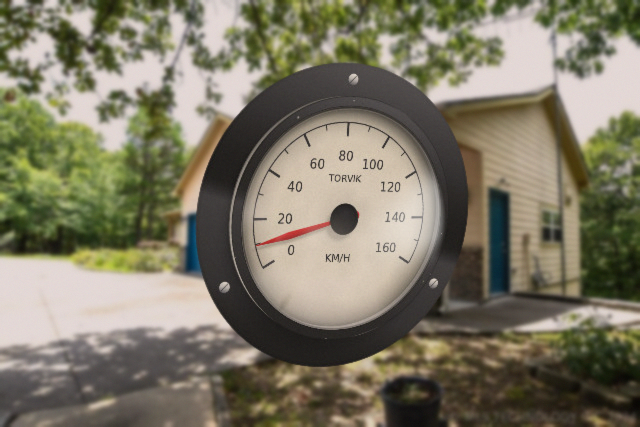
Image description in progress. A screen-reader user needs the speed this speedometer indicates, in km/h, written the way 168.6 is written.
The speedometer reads 10
